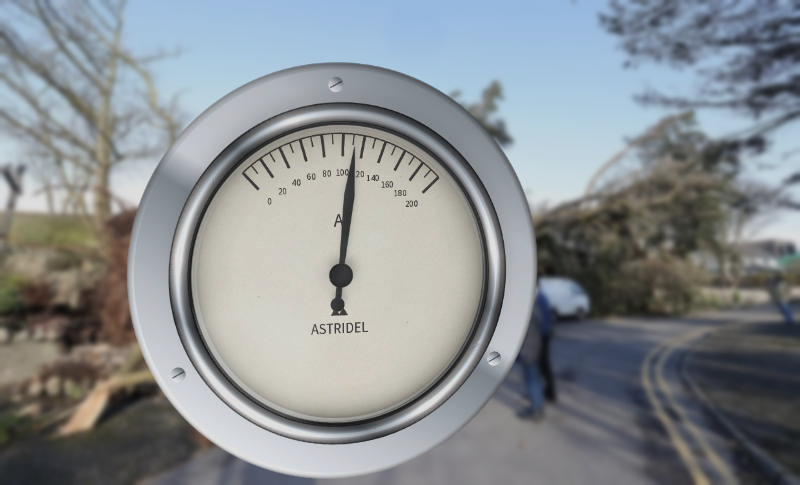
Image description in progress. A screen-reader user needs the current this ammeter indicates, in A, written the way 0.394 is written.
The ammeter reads 110
